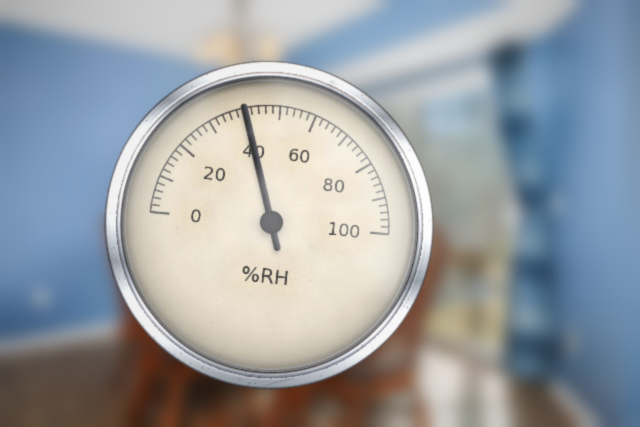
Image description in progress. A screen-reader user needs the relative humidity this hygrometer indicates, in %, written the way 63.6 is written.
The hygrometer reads 40
